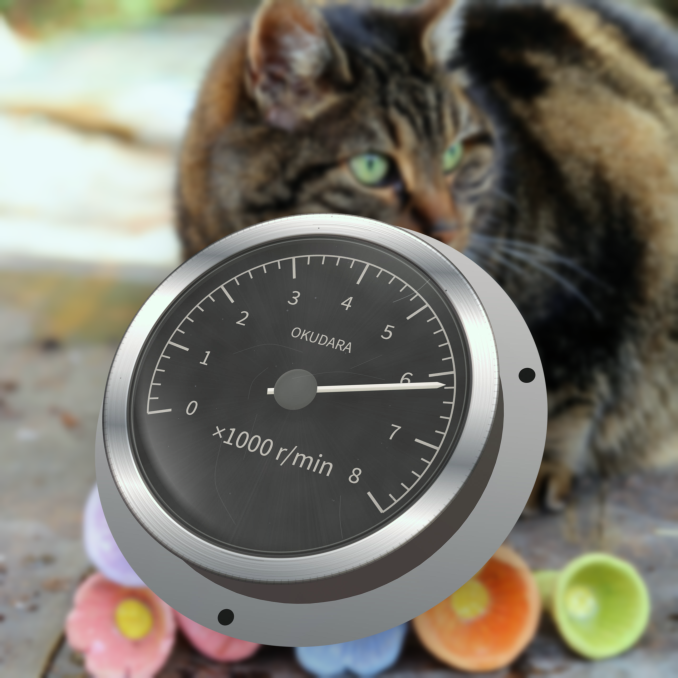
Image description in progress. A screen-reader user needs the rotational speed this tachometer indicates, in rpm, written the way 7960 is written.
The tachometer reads 6200
